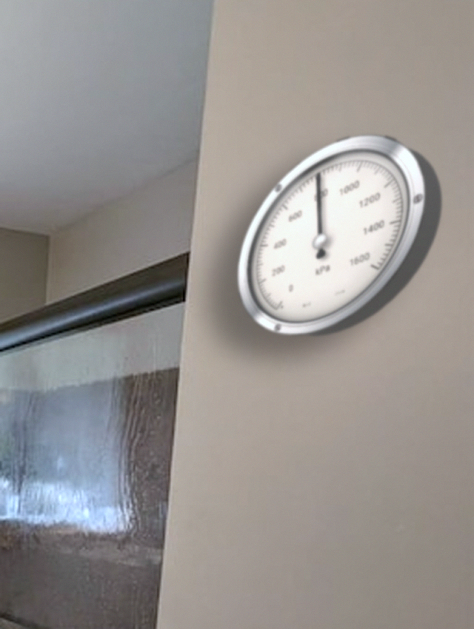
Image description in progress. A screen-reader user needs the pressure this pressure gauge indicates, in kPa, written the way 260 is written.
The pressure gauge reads 800
